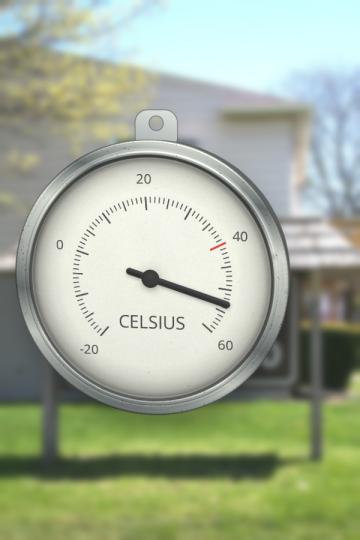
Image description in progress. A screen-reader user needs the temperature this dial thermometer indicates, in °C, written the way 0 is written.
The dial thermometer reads 53
